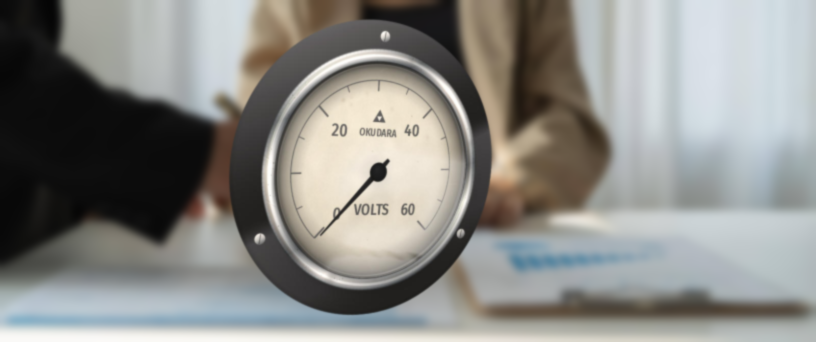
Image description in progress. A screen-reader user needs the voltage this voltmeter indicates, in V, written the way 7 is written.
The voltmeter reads 0
